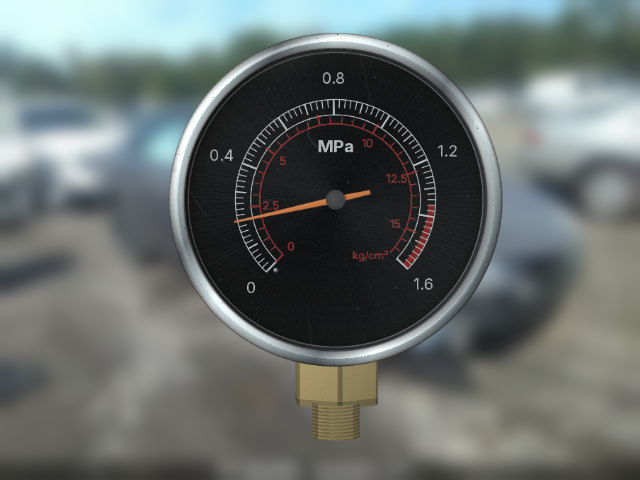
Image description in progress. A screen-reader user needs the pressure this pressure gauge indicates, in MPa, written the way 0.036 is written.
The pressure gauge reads 0.2
